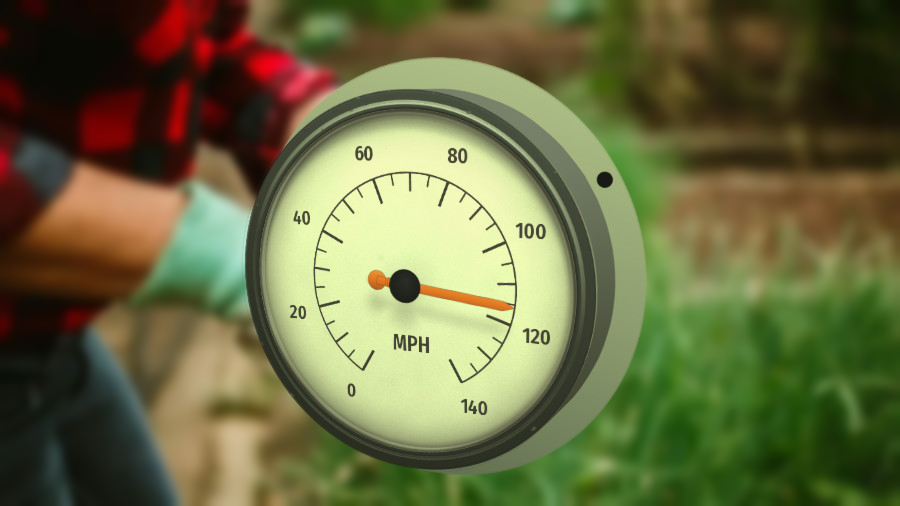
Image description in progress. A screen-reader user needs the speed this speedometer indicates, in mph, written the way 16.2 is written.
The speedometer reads 115
